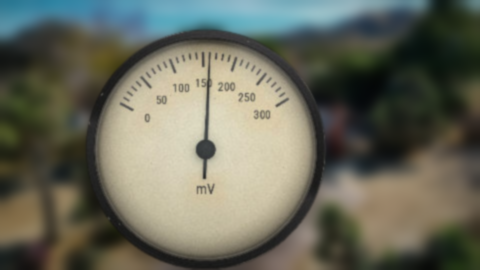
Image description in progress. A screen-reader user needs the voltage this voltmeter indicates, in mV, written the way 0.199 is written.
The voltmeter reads 160
